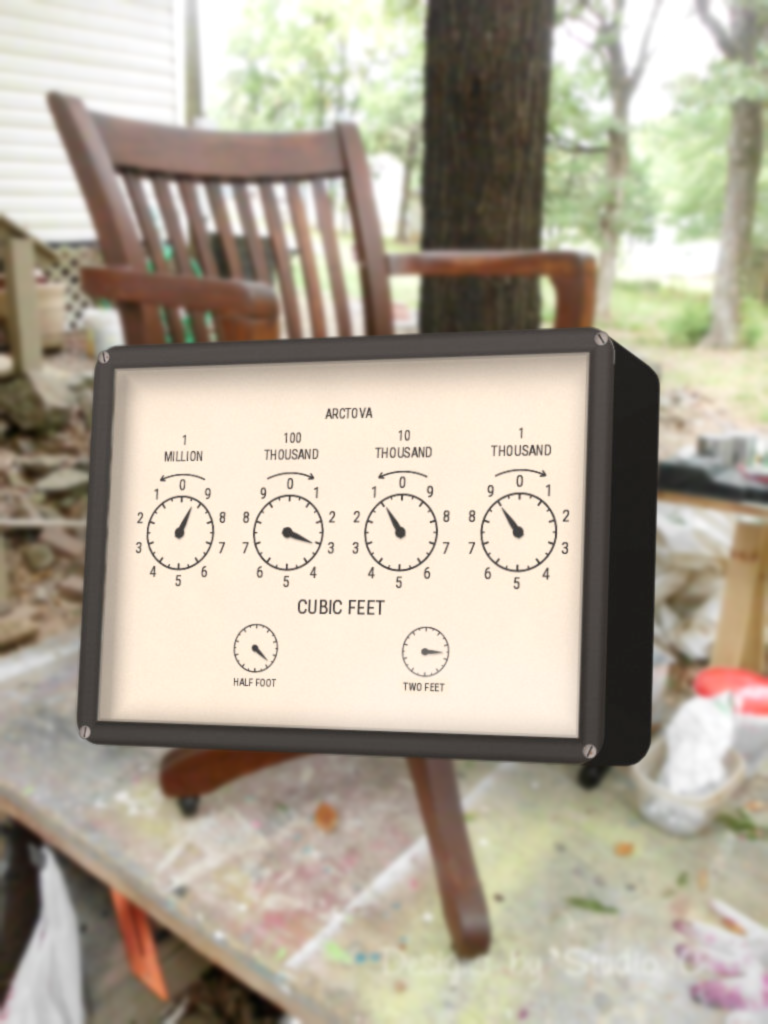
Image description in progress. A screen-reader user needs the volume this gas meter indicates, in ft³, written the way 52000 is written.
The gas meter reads 930900
